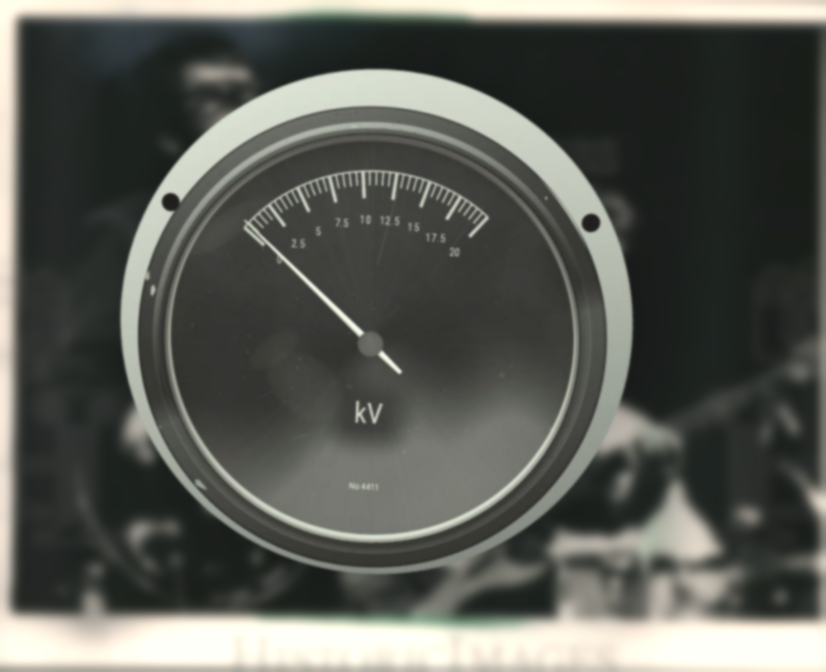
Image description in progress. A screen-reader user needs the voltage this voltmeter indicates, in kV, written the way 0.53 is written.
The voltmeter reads 0.5
